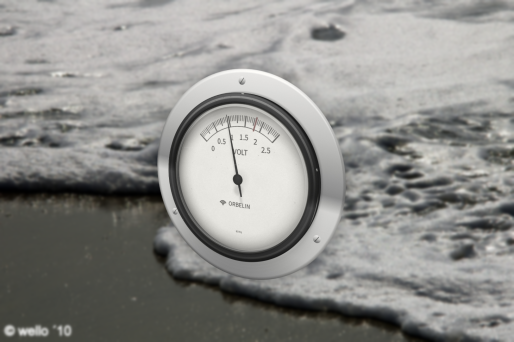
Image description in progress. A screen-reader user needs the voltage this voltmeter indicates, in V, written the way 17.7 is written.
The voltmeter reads 1
